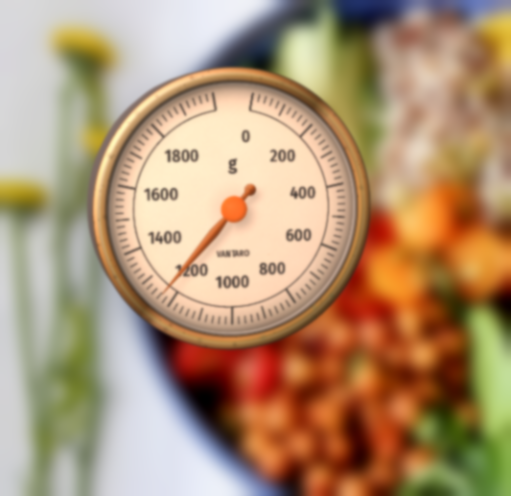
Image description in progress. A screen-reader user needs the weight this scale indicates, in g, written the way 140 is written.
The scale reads 1240
